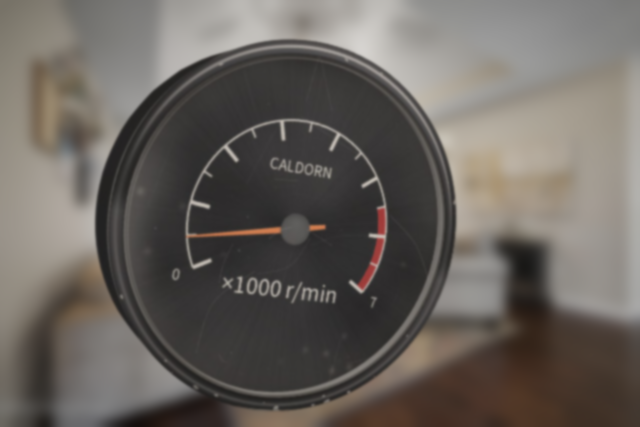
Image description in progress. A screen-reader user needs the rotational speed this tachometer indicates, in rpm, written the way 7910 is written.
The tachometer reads 500
